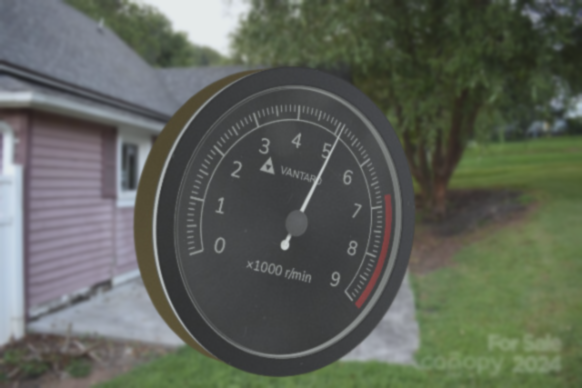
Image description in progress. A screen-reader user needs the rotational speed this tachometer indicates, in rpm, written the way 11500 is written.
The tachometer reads 5000
